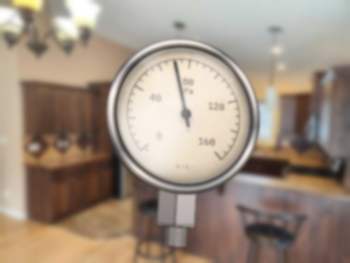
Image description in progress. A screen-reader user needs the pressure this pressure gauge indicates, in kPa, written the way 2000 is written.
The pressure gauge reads 70
